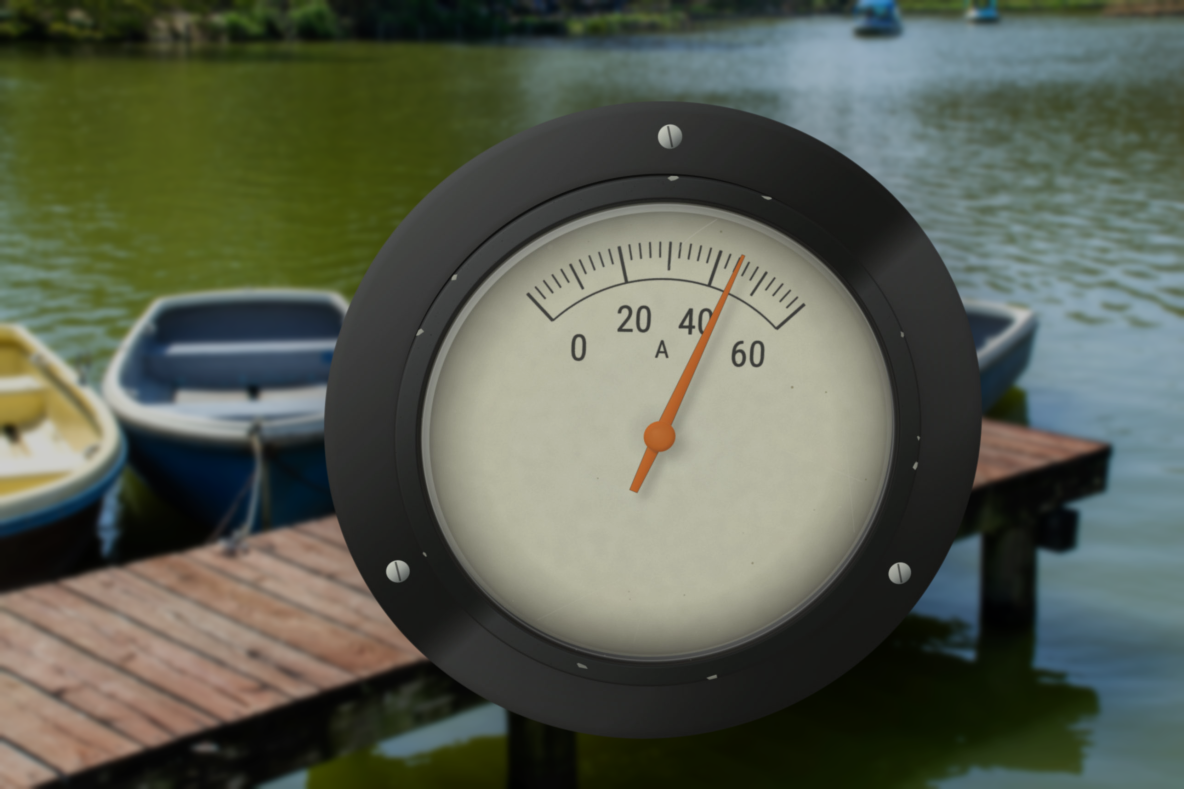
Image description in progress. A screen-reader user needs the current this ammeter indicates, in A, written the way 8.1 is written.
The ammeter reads 44
